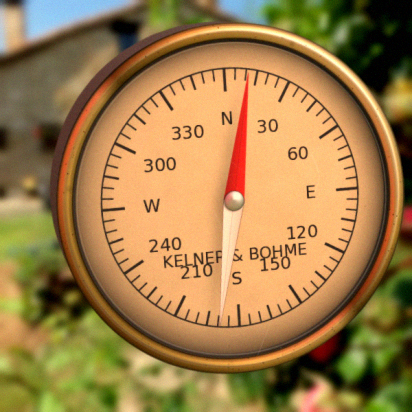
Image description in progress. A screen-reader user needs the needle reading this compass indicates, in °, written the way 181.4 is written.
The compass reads 10
